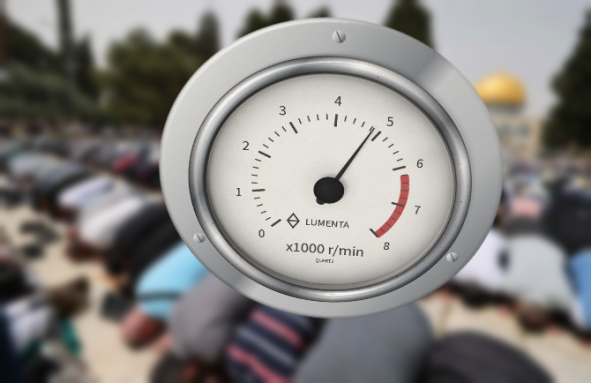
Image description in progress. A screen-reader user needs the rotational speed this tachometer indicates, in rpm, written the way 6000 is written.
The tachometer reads 4800
